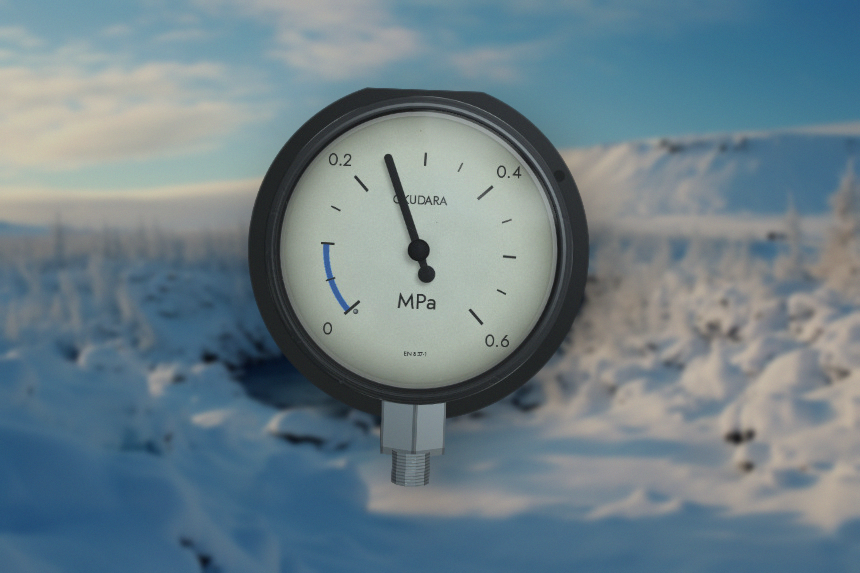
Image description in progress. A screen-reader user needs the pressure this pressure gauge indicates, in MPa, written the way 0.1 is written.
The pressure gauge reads 0.25
